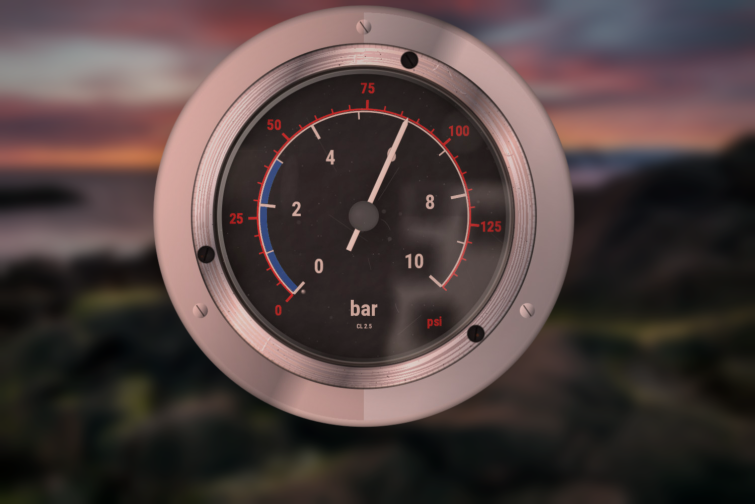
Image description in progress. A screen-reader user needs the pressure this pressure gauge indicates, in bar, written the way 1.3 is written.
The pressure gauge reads 6
